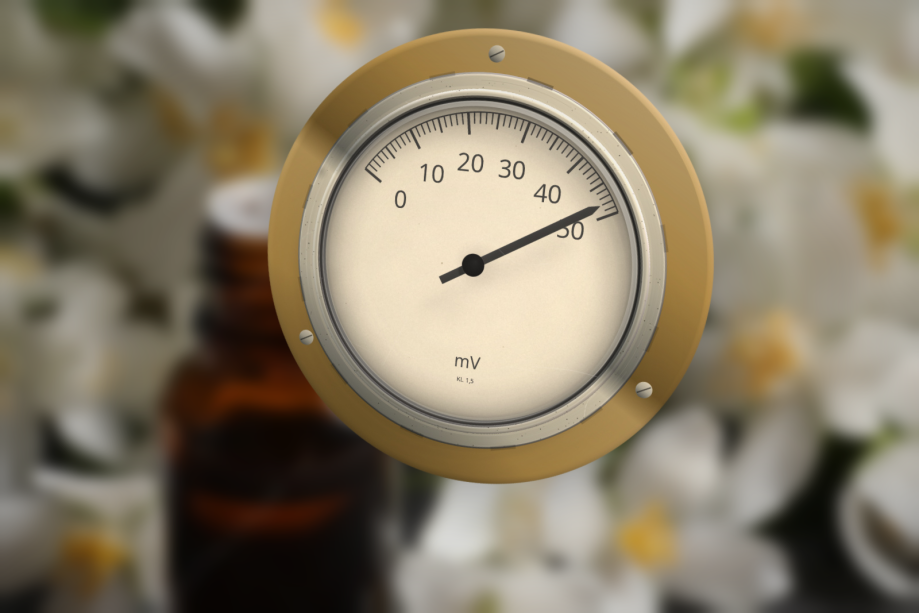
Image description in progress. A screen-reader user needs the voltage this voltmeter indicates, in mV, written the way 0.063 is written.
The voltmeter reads 48
